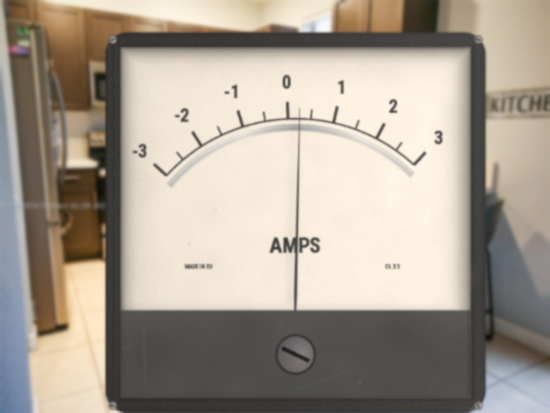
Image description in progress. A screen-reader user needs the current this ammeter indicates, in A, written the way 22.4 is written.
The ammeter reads 0.25
